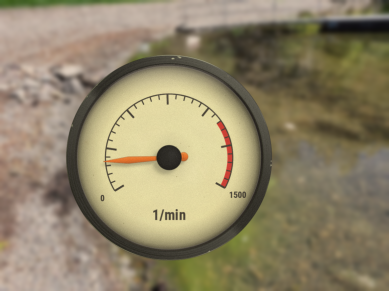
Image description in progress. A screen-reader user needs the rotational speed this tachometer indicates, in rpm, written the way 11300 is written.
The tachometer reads 175
